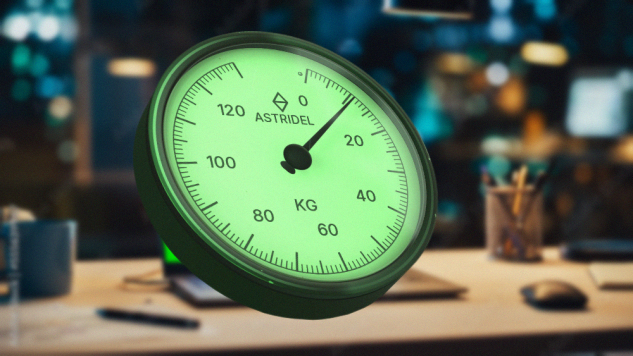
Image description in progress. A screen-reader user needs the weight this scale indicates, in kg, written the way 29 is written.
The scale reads 11
